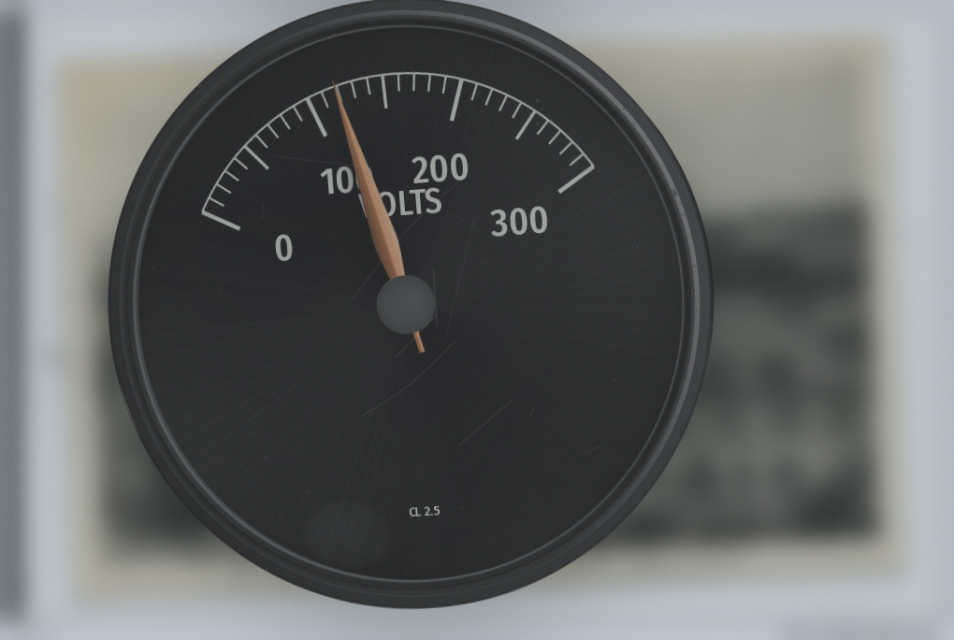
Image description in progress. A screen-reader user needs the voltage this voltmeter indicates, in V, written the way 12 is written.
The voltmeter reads 120
